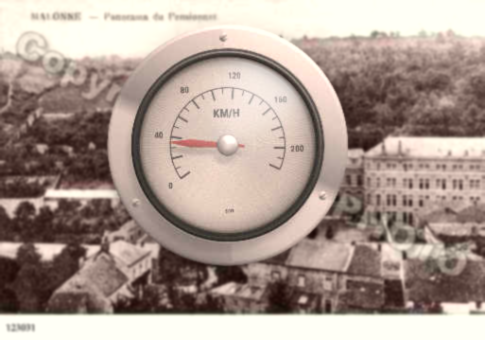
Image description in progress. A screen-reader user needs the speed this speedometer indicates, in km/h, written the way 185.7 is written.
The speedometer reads 35
